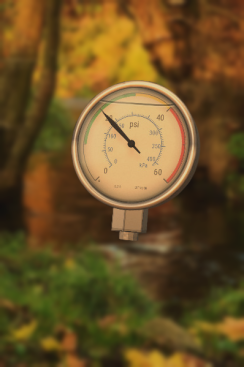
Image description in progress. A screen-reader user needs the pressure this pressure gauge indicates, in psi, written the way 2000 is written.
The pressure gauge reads 20
